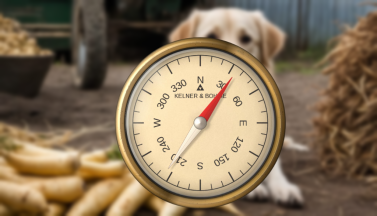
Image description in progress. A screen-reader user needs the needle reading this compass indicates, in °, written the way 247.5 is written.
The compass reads 35
